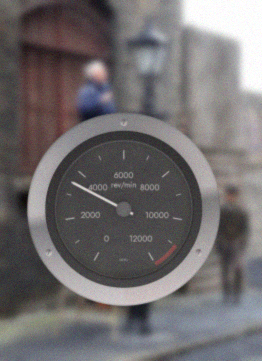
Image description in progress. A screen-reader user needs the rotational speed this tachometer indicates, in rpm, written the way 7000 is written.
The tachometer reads 3500
